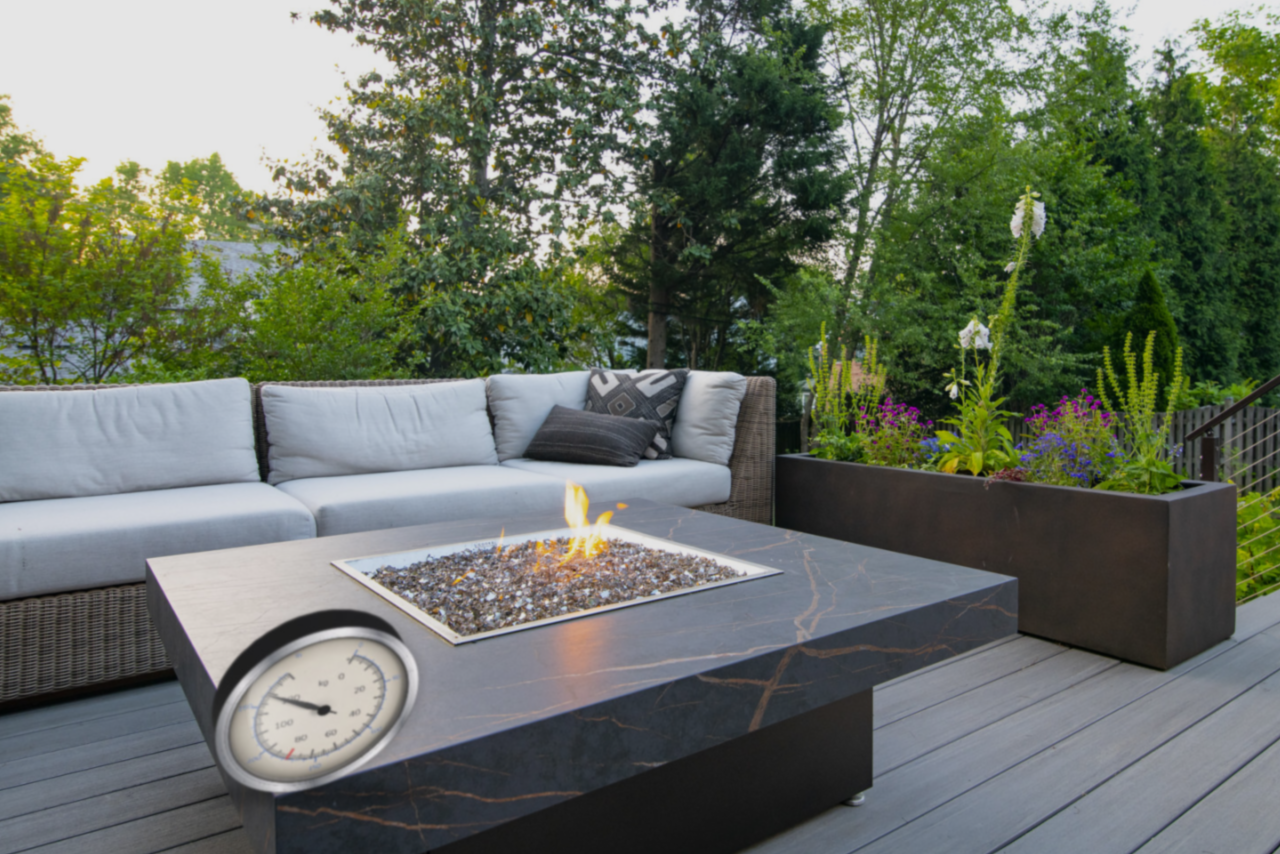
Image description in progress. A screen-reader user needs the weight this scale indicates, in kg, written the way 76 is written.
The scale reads 120
